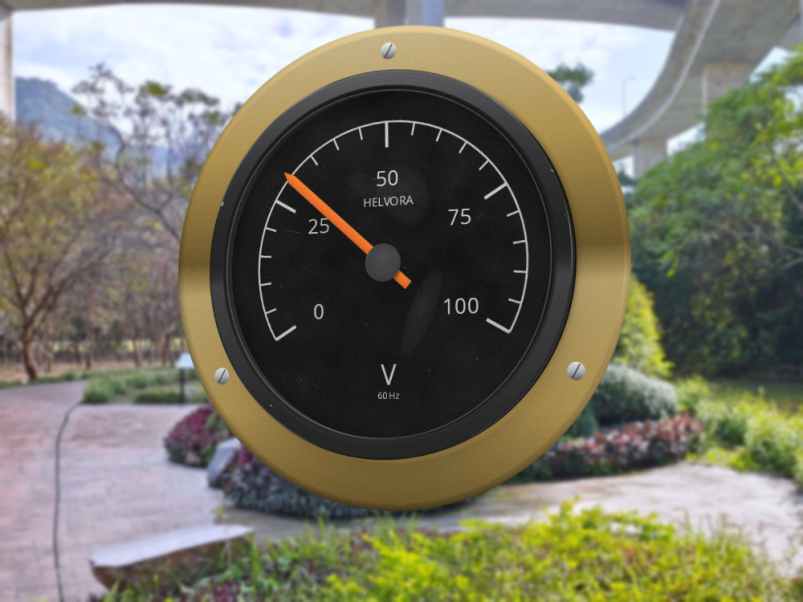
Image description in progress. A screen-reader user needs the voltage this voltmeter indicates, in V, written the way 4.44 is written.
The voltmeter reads 30
